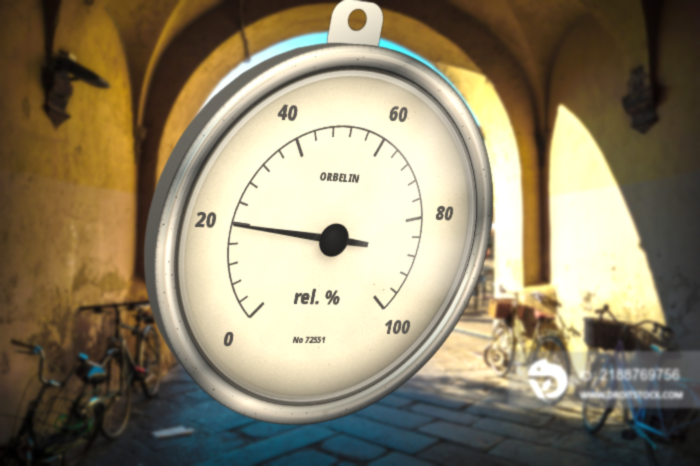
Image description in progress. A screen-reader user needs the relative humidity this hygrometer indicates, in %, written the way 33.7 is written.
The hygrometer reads 20
